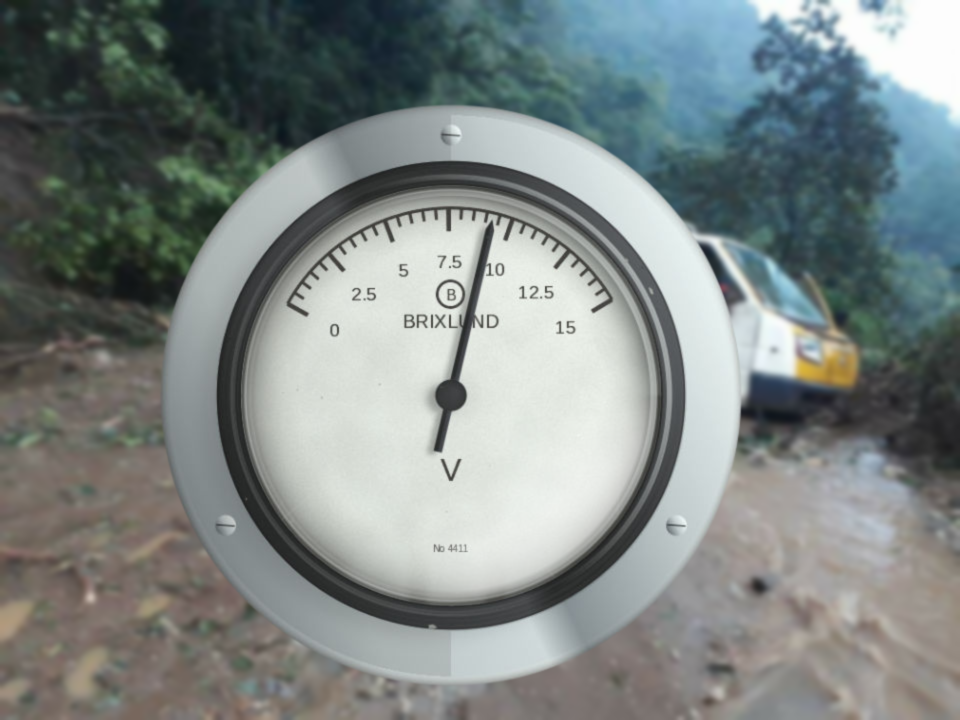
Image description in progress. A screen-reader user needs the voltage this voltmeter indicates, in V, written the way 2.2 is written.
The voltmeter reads 9.25
